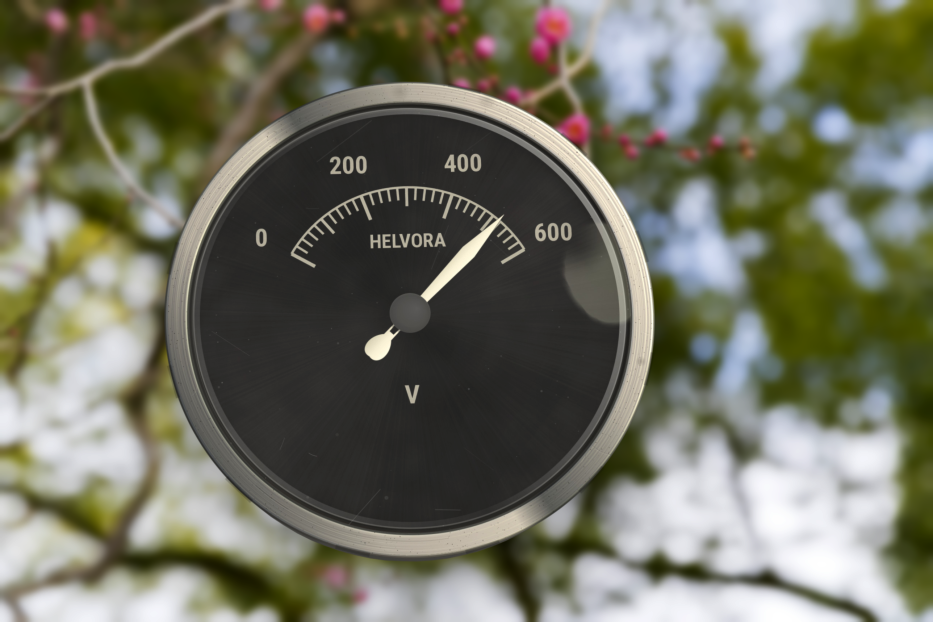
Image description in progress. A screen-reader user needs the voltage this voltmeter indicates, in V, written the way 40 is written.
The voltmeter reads 520
